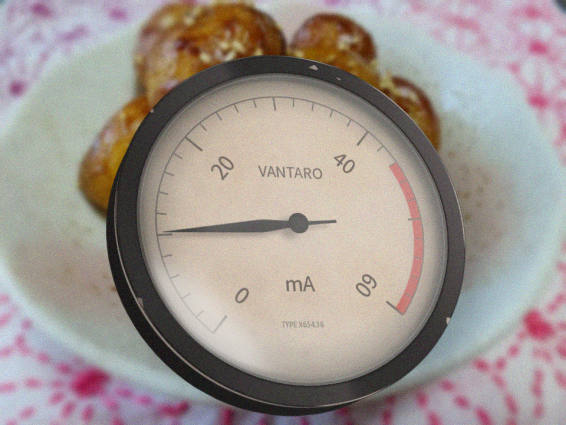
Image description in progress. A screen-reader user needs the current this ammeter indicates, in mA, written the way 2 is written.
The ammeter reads 10
